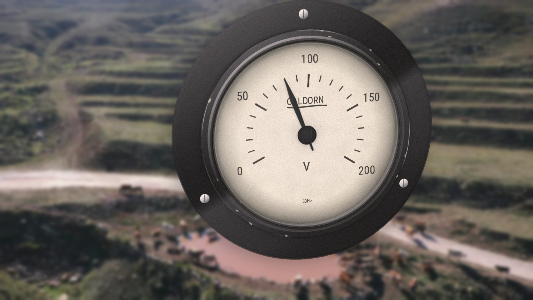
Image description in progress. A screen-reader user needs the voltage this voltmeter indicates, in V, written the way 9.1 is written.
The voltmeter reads 80
